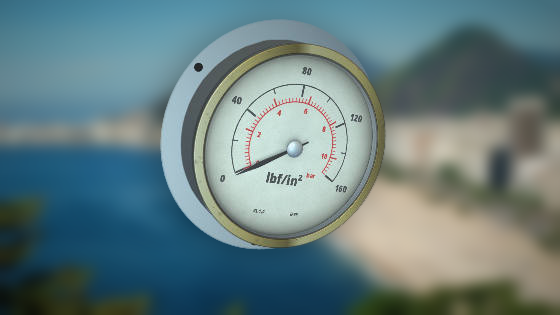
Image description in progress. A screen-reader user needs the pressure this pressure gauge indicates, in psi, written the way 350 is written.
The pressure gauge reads 0
